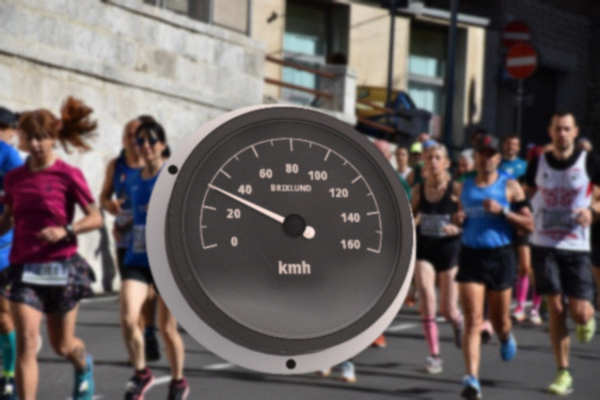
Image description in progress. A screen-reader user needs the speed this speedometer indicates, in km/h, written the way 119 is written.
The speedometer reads 30
